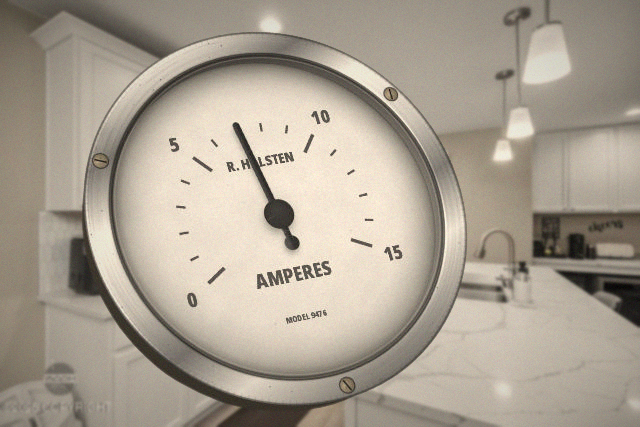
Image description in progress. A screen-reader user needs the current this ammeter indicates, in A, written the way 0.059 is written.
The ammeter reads 7
